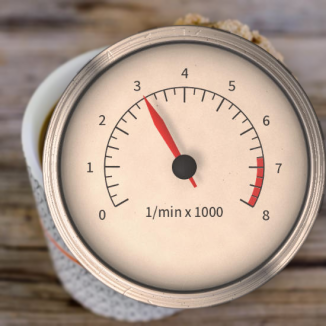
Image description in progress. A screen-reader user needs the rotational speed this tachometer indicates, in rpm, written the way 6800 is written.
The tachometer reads 3000
